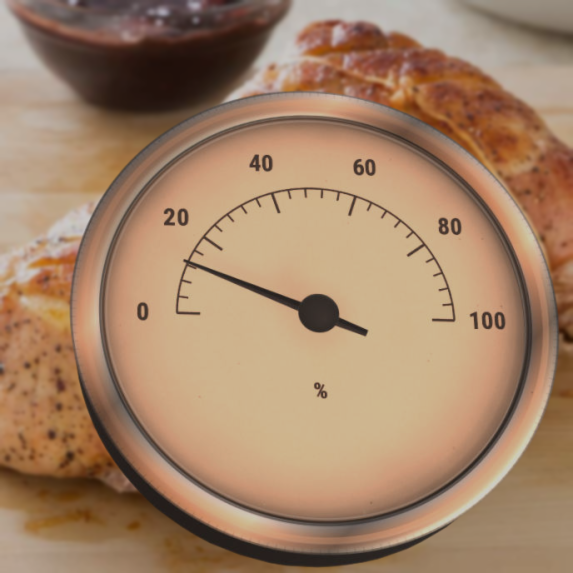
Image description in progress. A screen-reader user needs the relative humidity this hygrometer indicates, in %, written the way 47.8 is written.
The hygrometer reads 12
